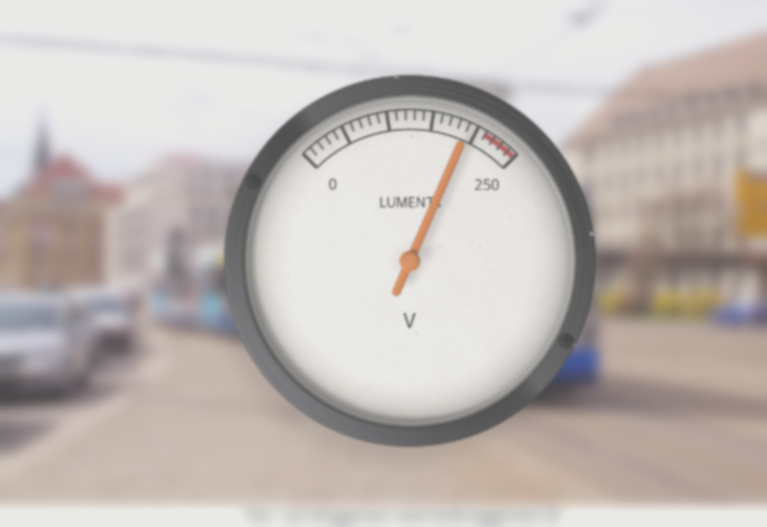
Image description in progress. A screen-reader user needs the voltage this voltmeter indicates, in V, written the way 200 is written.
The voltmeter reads 190
